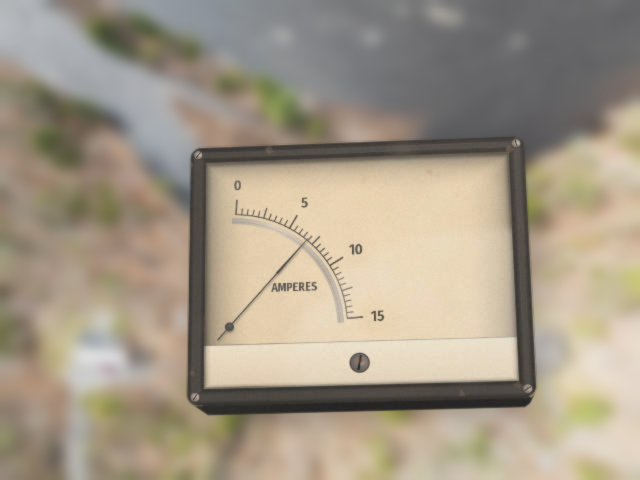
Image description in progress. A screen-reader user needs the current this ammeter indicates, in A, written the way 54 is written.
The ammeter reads 7
